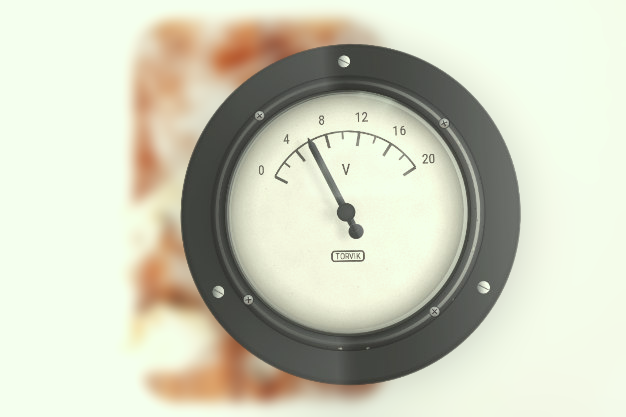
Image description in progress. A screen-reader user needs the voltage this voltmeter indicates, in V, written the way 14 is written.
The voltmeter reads 6
